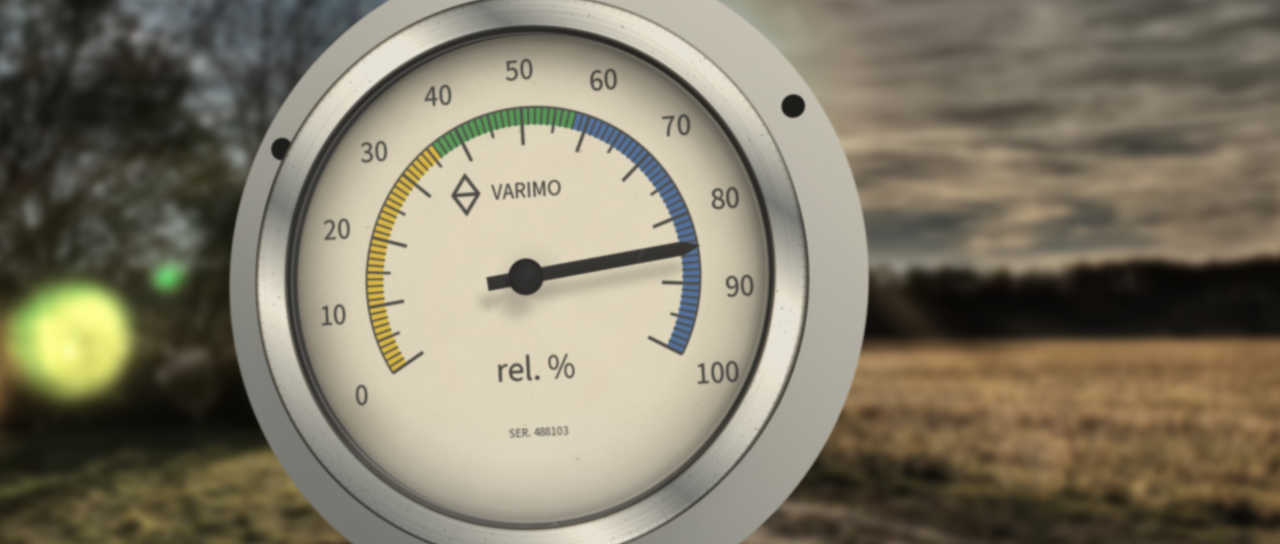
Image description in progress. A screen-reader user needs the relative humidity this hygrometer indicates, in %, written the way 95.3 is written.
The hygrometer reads 85
